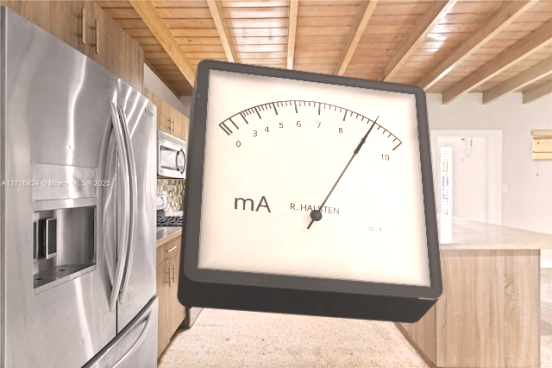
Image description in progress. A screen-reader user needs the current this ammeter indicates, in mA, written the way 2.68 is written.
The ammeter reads 9
